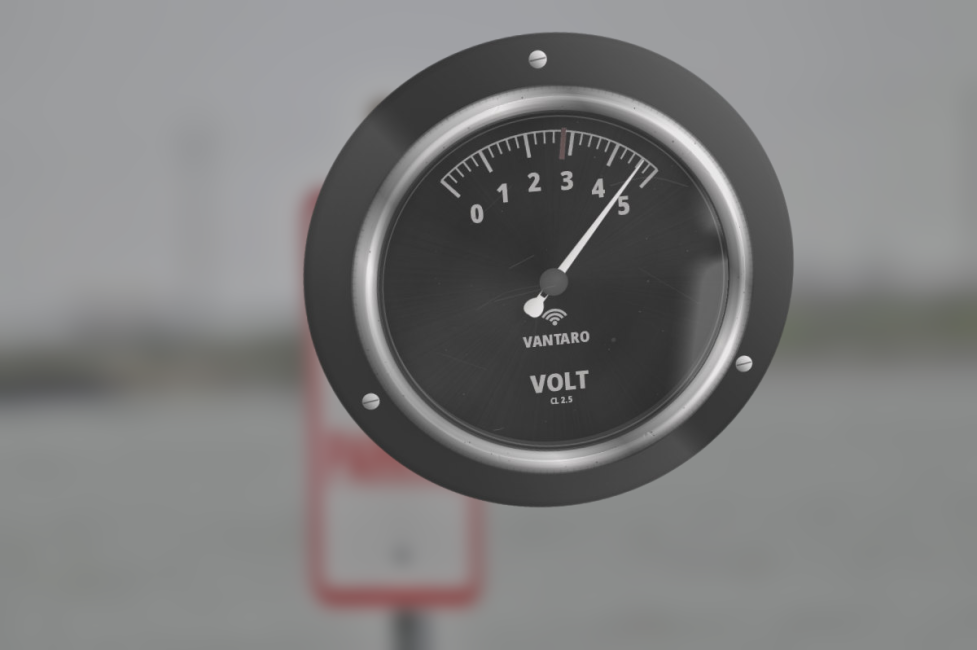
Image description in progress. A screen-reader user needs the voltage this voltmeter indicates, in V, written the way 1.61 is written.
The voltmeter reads 4.6
